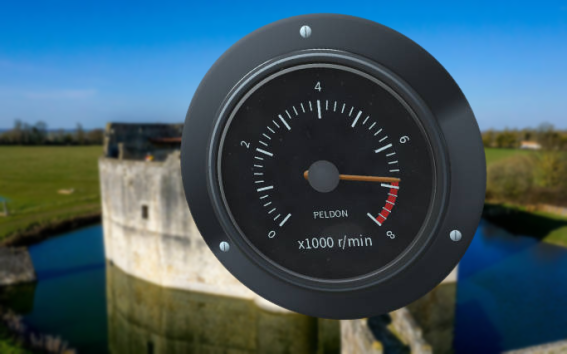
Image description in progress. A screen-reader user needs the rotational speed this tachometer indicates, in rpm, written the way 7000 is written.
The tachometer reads 6800
